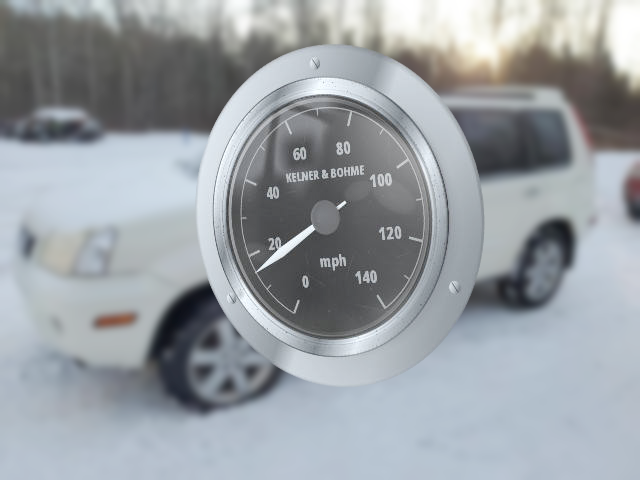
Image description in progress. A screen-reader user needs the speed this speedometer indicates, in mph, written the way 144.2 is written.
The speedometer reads 15
